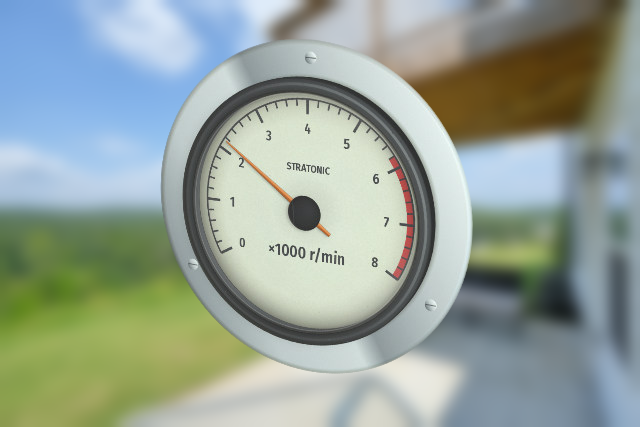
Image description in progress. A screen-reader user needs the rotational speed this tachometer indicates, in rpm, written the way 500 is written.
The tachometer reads 2200
